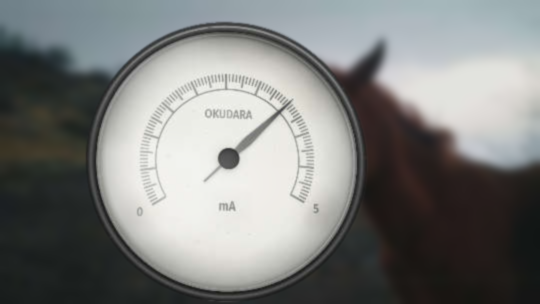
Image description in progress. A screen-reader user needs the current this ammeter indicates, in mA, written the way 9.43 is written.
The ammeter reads 3.5
